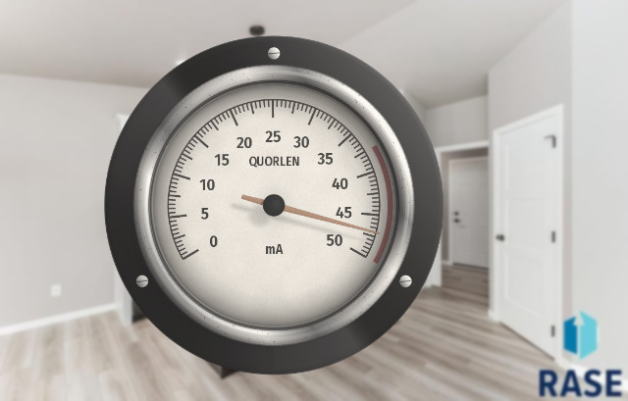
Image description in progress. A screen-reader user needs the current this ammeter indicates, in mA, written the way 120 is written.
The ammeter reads 47
